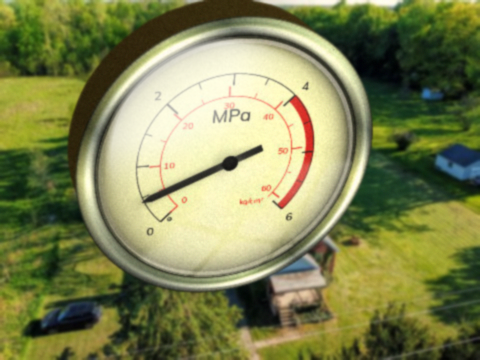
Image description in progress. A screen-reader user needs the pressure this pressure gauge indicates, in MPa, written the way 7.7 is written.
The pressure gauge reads 0.5
